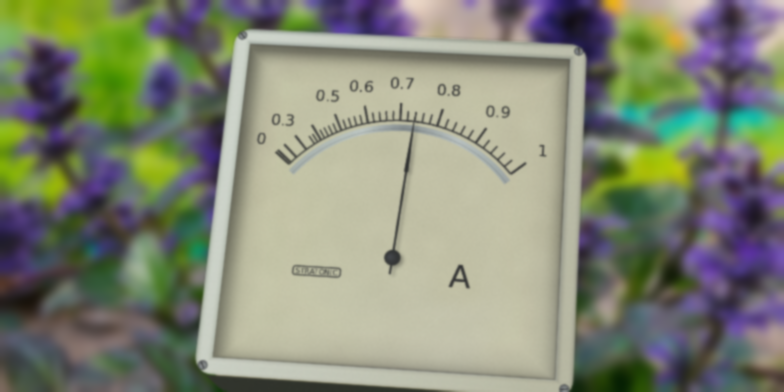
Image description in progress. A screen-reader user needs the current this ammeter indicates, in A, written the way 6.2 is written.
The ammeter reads 0.74
